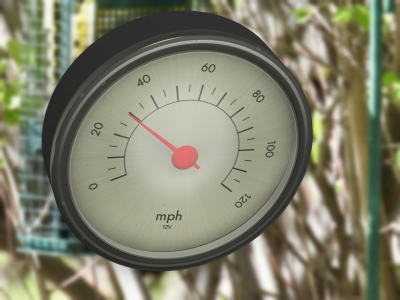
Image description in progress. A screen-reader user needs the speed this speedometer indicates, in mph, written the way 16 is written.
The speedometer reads 30
